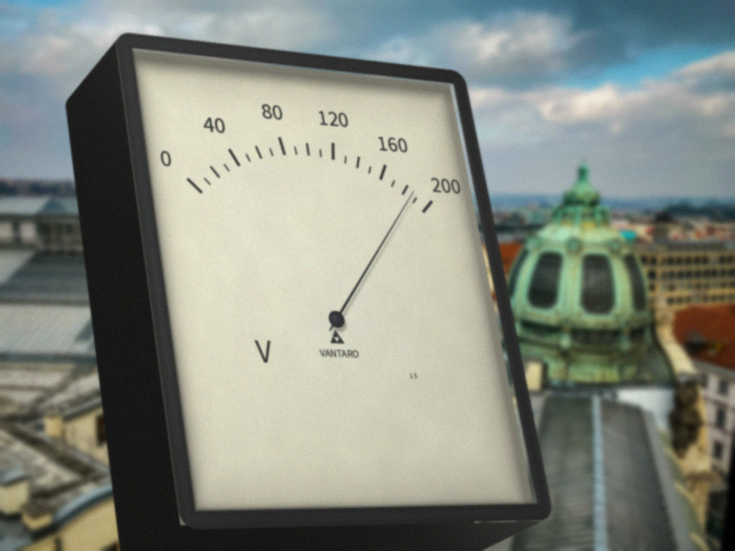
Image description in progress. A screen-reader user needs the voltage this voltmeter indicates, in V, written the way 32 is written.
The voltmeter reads 185
